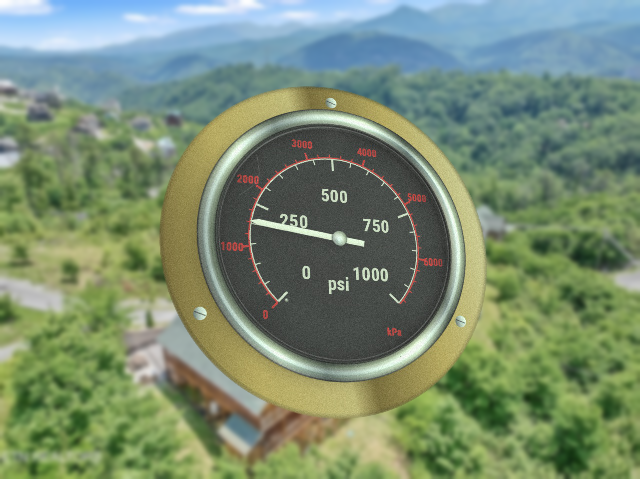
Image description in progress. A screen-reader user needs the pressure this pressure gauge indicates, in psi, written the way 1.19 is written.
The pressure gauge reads 200
